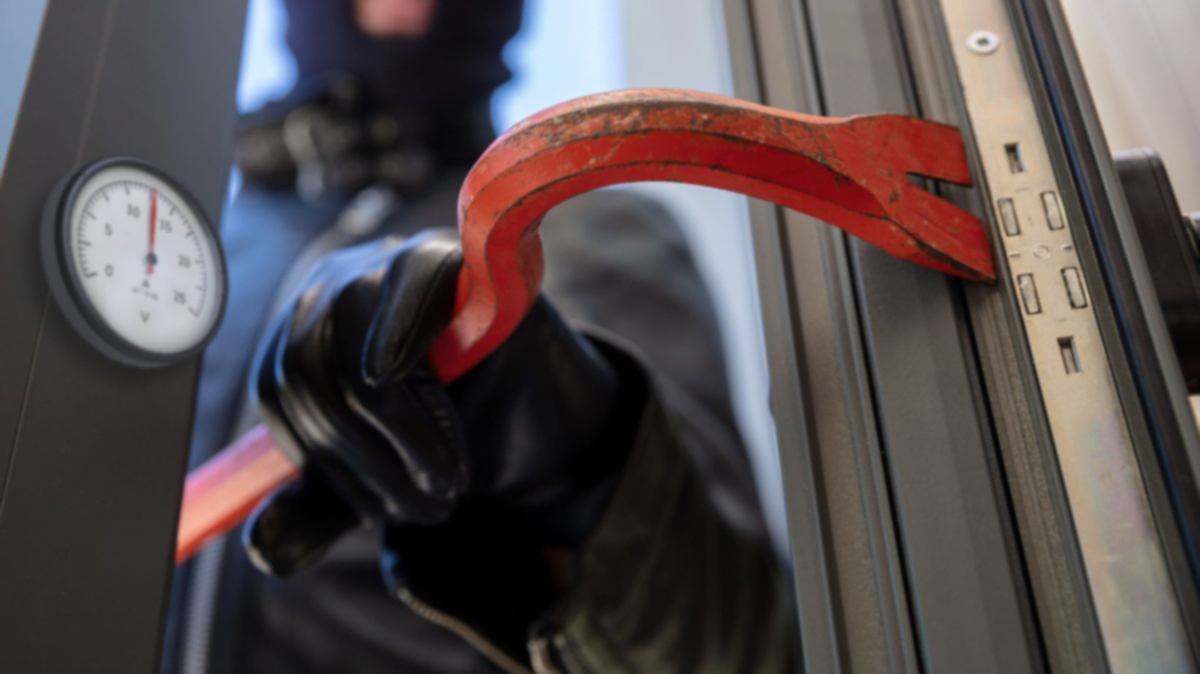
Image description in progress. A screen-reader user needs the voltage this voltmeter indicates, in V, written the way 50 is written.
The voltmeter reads 12.5
